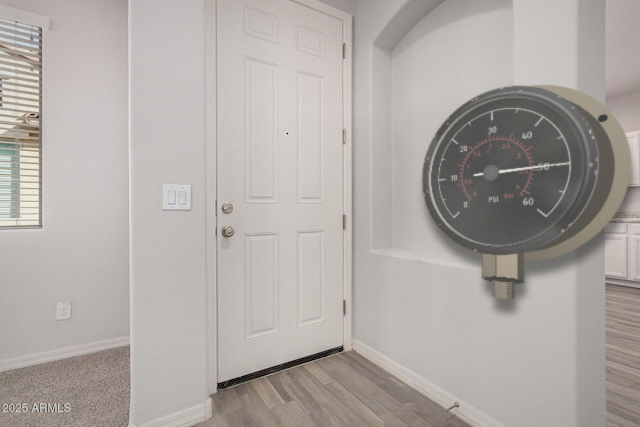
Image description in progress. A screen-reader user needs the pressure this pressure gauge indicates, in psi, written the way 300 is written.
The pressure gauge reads 50
